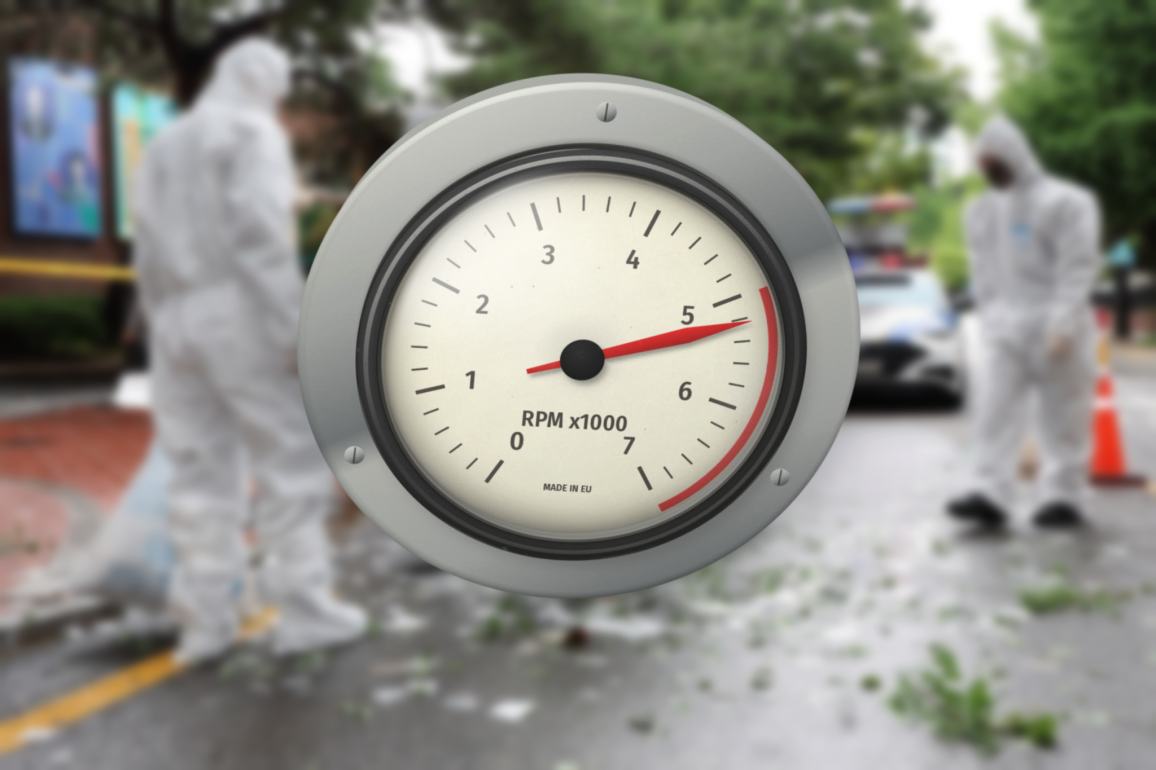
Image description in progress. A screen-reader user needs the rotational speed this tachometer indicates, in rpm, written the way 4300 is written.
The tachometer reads 5200
